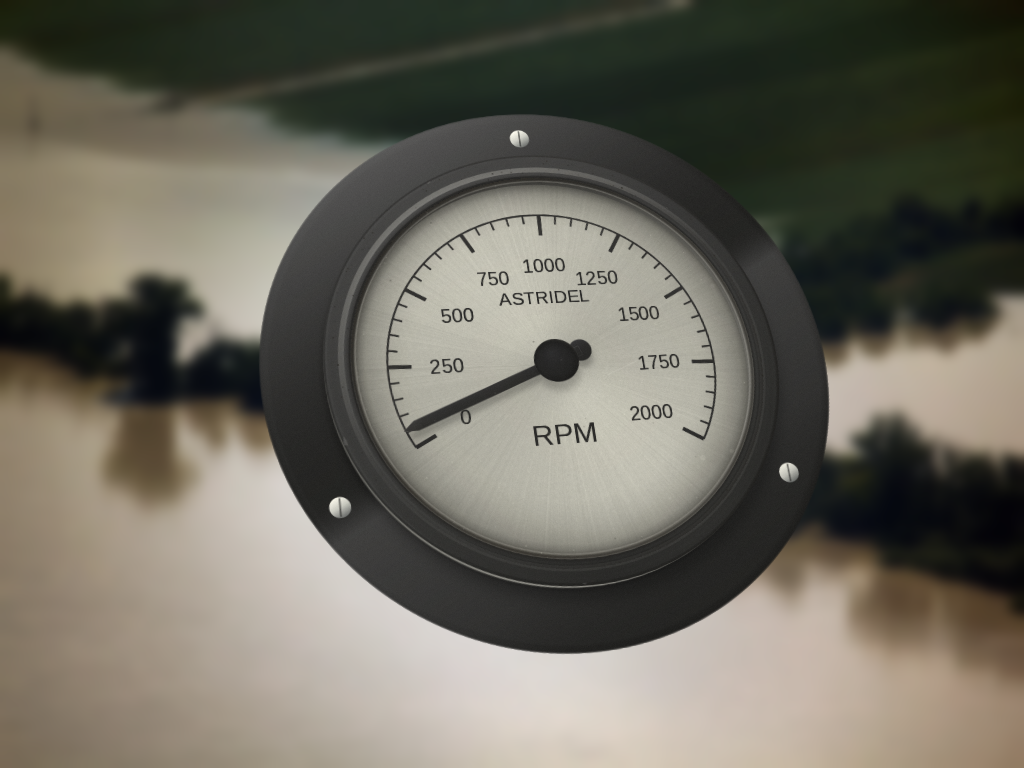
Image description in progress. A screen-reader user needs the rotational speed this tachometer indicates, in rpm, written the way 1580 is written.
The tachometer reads 50
